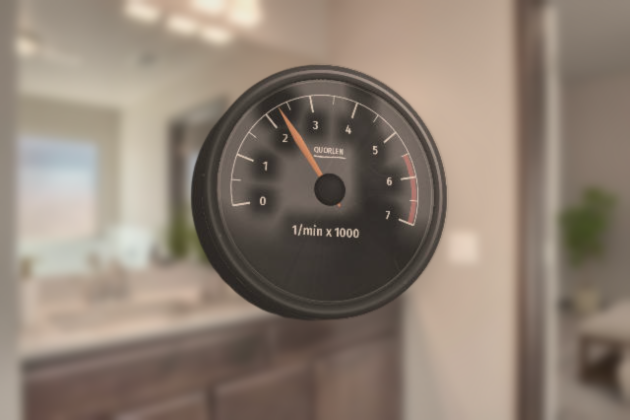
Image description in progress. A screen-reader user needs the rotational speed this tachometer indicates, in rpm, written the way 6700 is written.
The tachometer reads 2250
